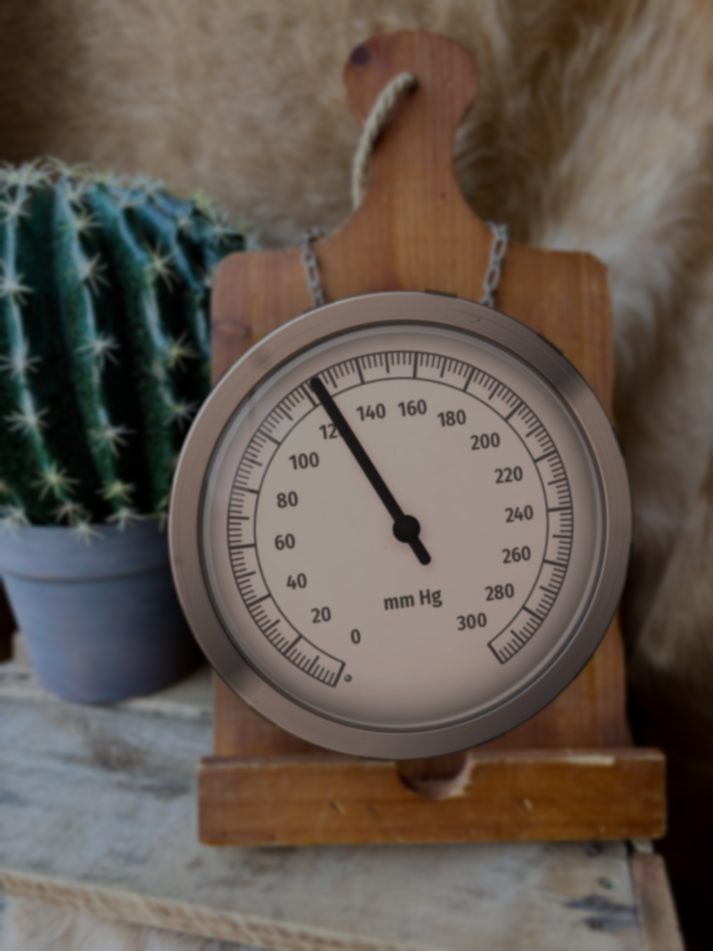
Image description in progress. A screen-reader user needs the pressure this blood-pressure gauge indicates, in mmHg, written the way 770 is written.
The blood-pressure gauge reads 124
